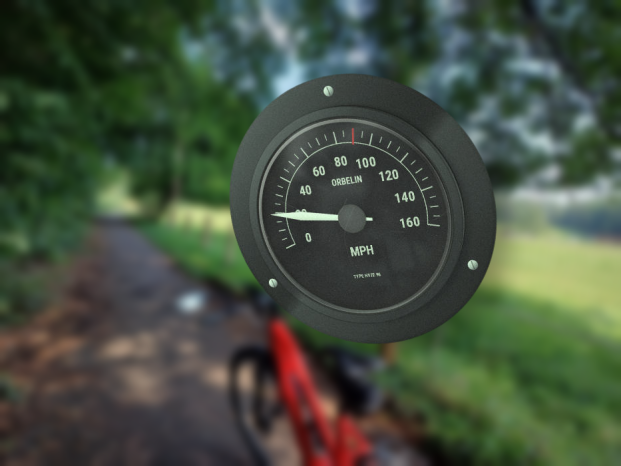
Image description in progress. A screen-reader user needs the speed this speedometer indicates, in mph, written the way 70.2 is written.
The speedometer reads 20
